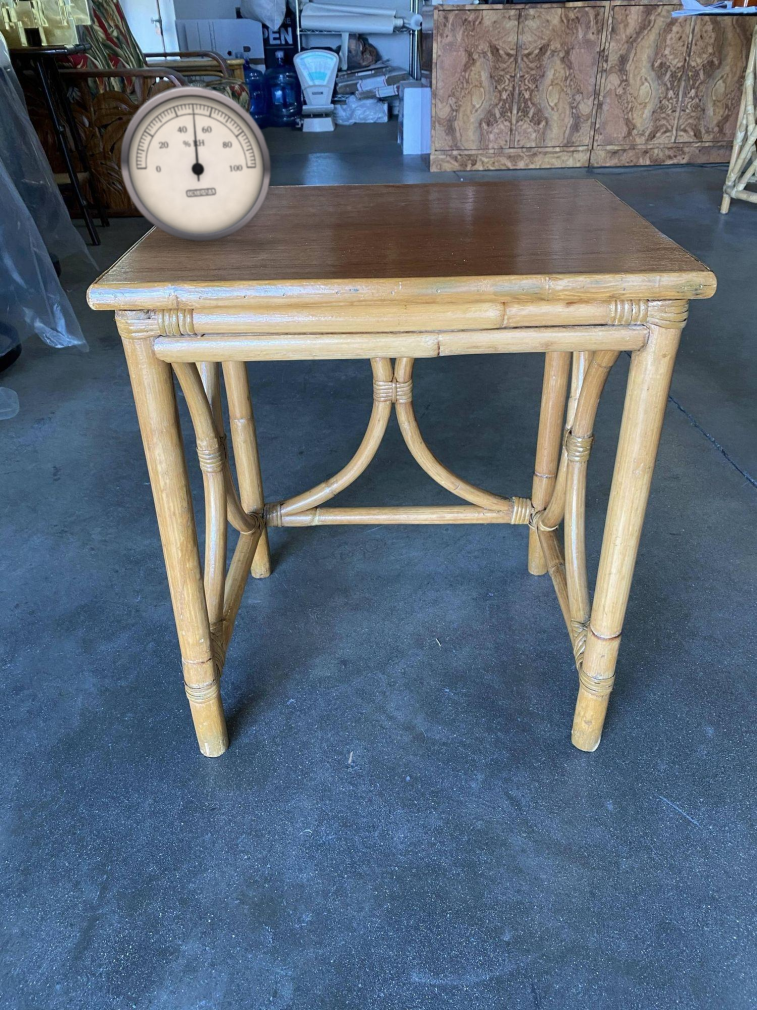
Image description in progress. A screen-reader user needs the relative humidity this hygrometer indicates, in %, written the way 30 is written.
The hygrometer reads 50
